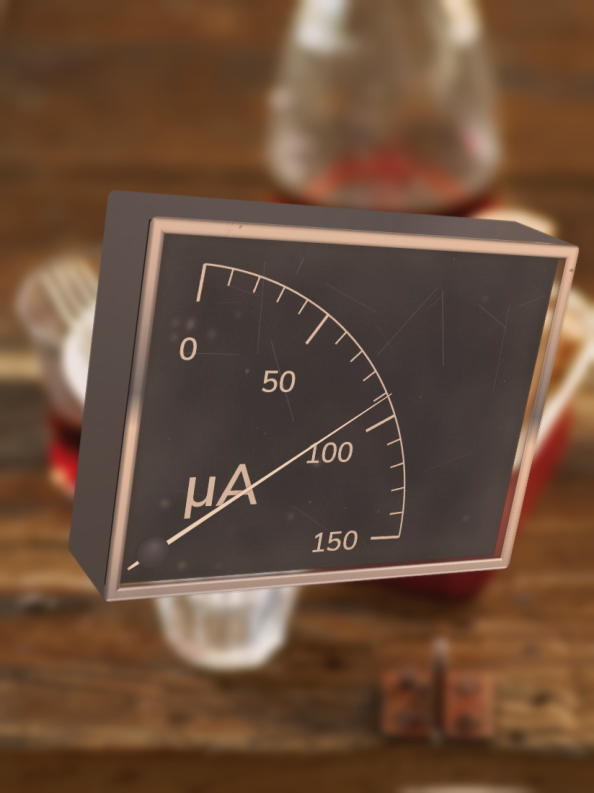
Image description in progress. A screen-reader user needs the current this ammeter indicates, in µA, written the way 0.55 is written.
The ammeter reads 90
